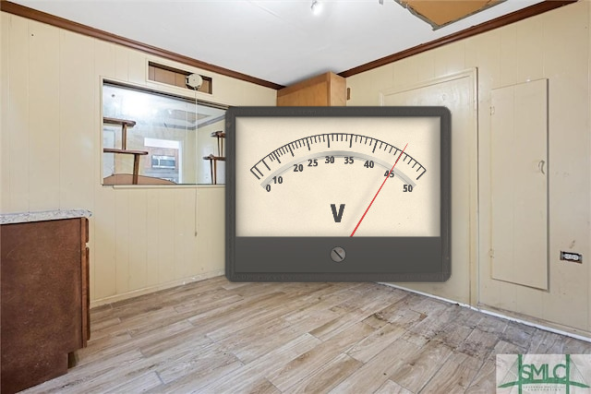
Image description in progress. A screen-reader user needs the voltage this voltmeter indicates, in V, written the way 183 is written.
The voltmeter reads 45
